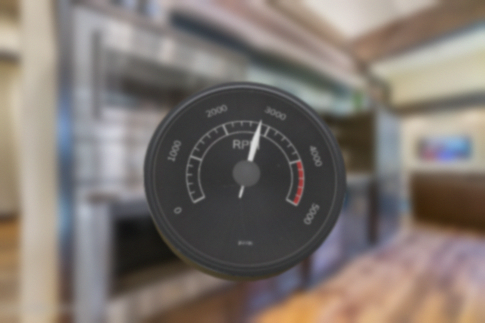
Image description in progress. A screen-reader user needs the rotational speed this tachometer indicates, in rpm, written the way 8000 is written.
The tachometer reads 2800
